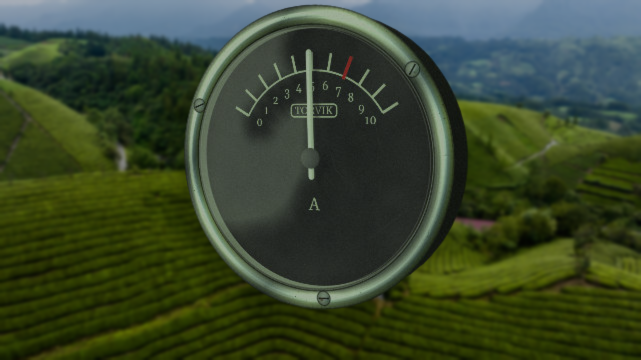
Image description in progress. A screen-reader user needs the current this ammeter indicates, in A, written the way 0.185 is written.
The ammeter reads 5
